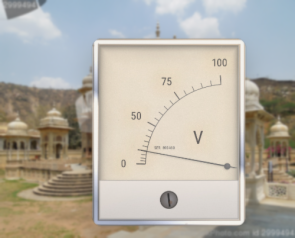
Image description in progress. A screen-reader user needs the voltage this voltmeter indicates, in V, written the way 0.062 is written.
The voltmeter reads 25
